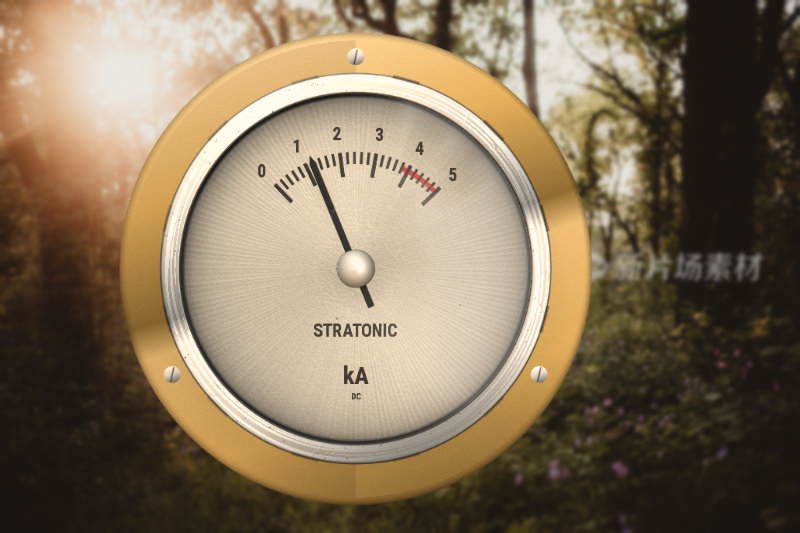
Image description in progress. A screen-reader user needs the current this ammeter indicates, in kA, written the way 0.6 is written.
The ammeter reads 1.2
